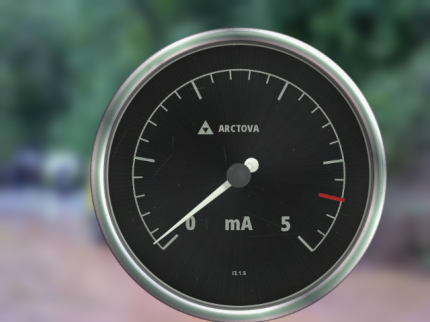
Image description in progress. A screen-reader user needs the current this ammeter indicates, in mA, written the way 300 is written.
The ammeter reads 0.1
